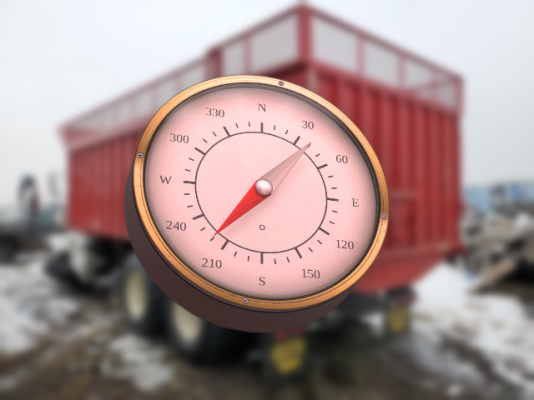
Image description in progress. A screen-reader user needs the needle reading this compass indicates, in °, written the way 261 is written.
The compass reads 220
